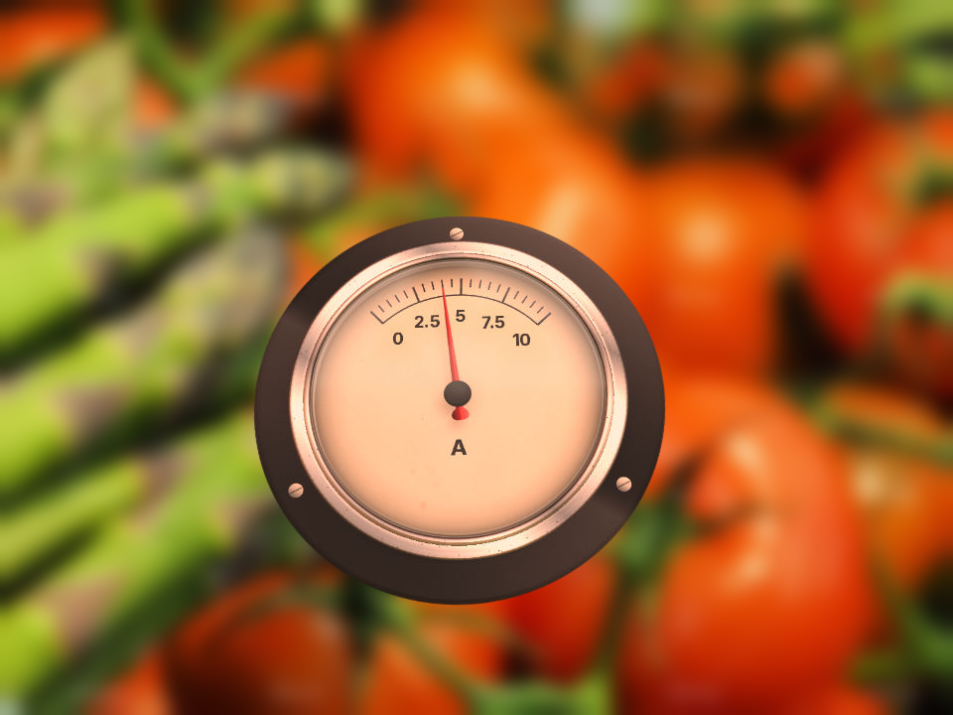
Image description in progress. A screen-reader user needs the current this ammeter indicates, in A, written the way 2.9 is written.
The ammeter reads 4
